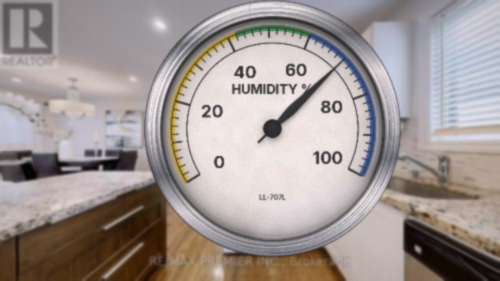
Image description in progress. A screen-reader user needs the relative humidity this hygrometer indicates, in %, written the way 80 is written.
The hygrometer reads 70
